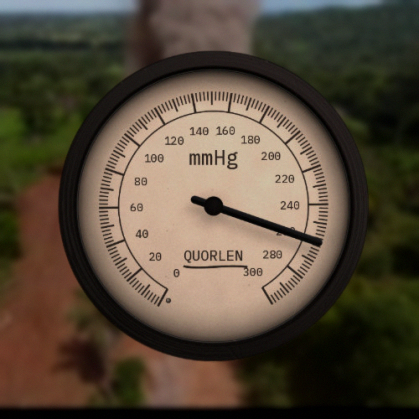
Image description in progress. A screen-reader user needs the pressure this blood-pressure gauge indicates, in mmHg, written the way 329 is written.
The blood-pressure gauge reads 260
